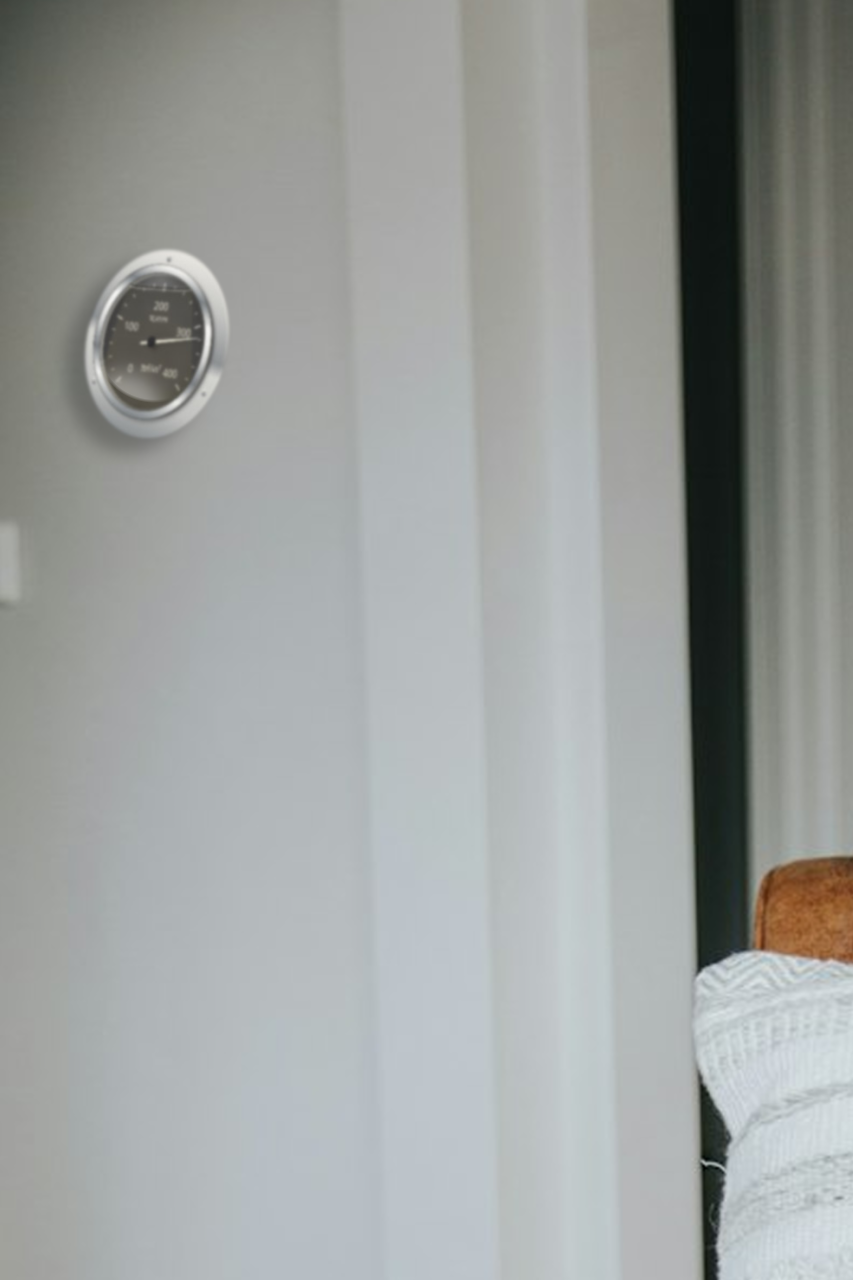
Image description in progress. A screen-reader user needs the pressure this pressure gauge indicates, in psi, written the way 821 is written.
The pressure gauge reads 320
